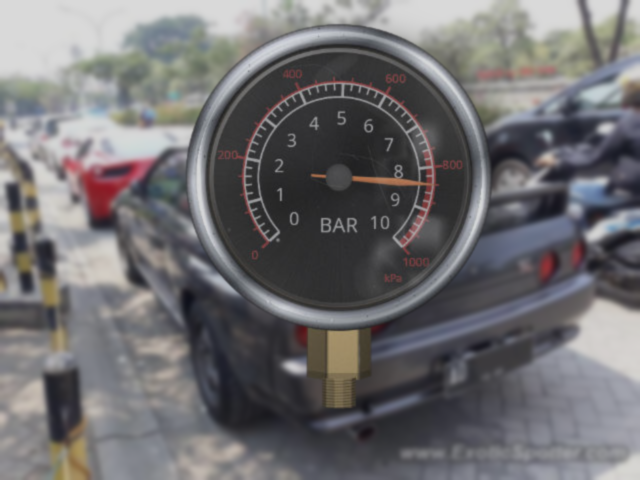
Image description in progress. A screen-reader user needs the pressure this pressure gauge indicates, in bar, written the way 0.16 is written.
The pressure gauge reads 8.4
